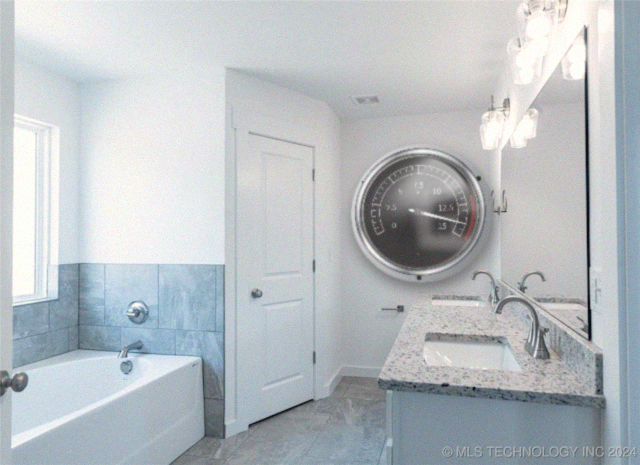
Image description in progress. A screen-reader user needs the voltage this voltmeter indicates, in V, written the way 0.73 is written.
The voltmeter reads 14
